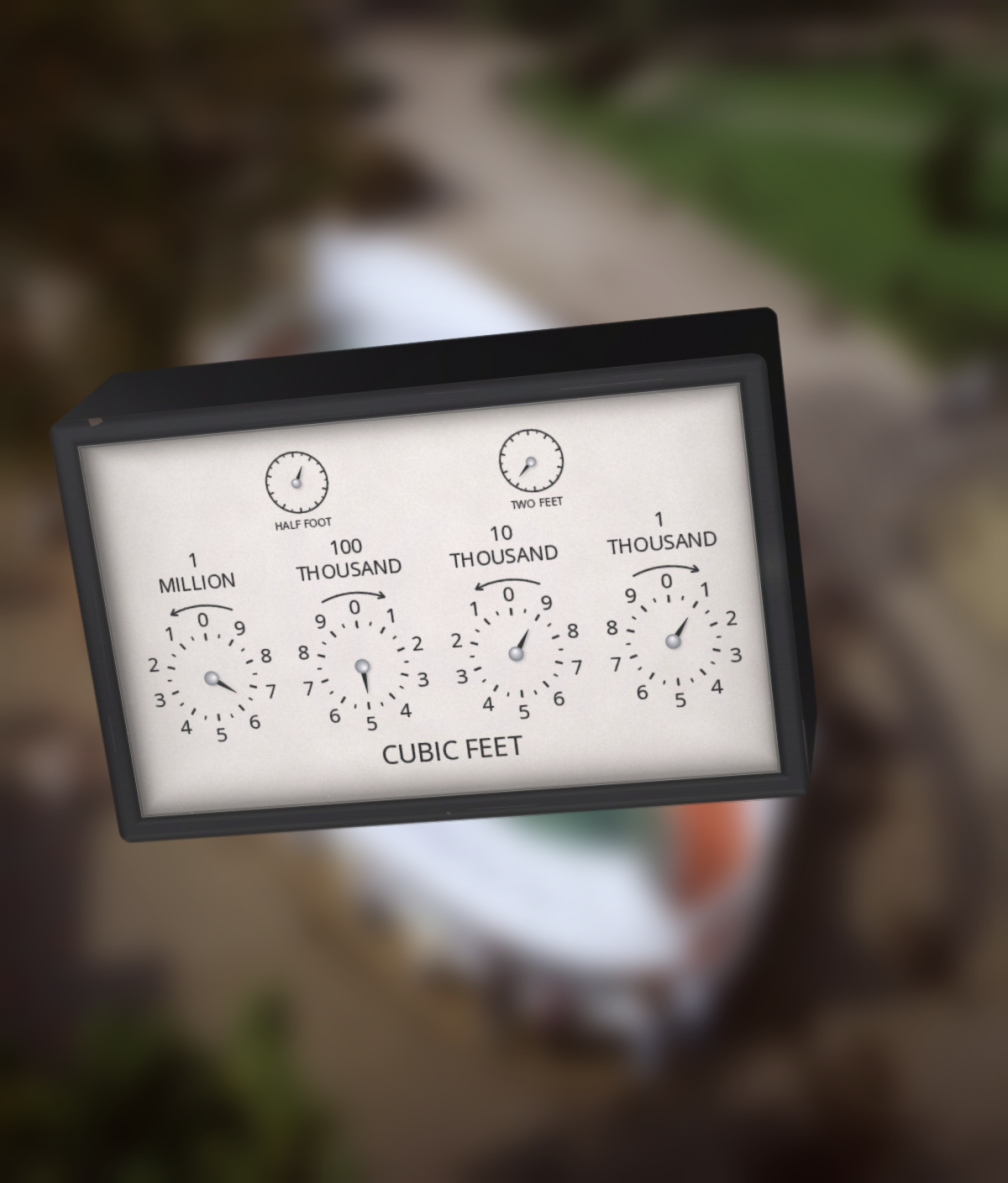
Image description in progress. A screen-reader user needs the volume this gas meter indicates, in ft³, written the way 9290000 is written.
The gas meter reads 649100
